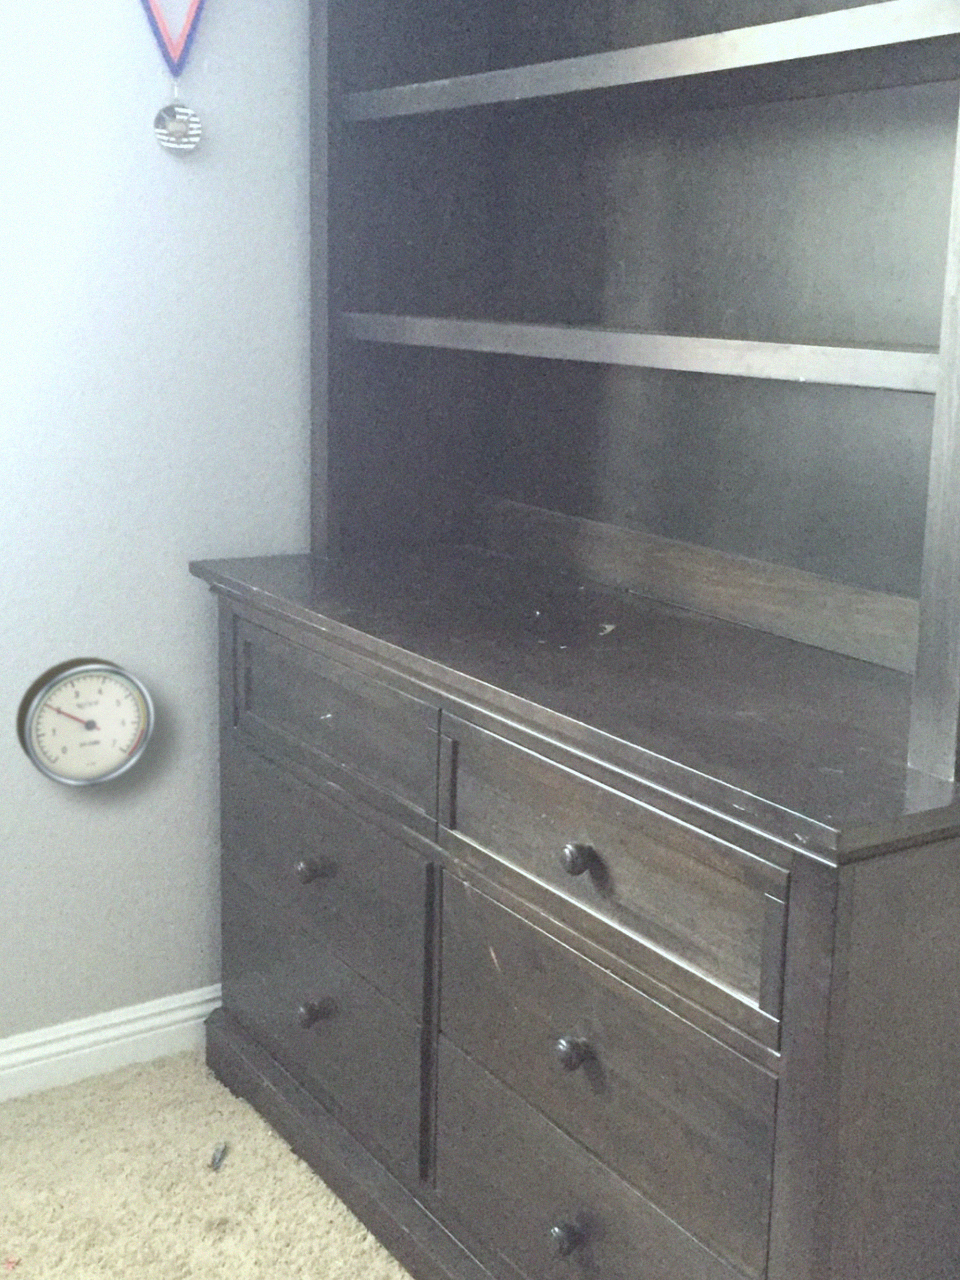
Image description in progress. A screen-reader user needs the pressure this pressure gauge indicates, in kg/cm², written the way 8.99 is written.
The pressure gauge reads 2
